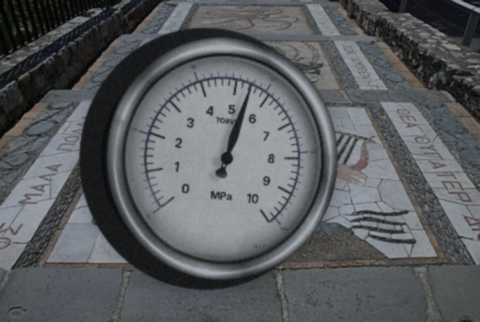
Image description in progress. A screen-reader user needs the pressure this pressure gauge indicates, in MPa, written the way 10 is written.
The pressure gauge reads 5.4
